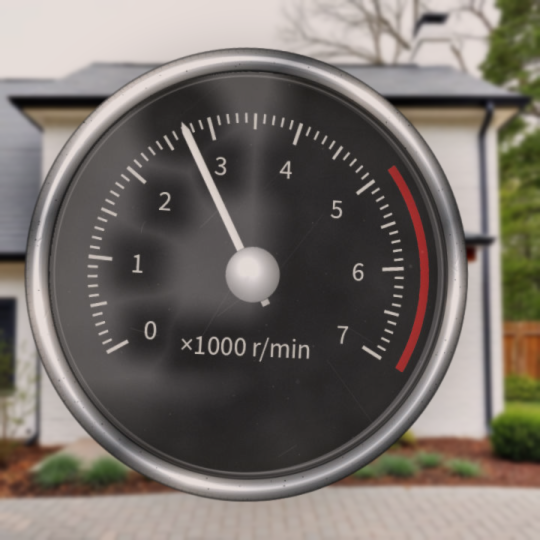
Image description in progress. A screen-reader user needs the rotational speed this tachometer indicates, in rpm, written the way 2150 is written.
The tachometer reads 2700
